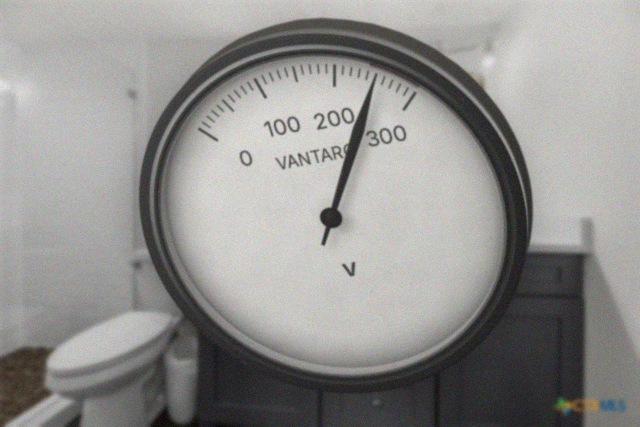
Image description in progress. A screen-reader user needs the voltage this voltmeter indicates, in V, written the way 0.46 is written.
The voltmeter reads 250
